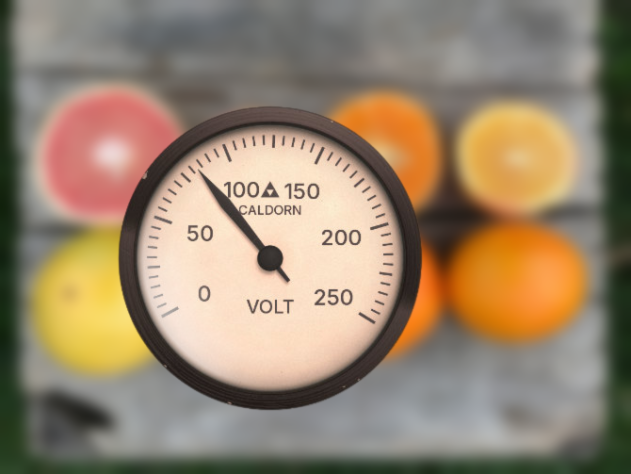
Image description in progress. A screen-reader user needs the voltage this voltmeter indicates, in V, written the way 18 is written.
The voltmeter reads 82.5
